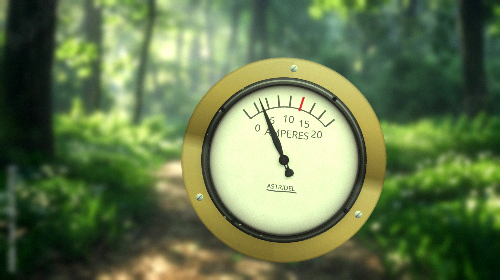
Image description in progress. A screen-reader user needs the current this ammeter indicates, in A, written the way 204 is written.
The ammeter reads 3.75
